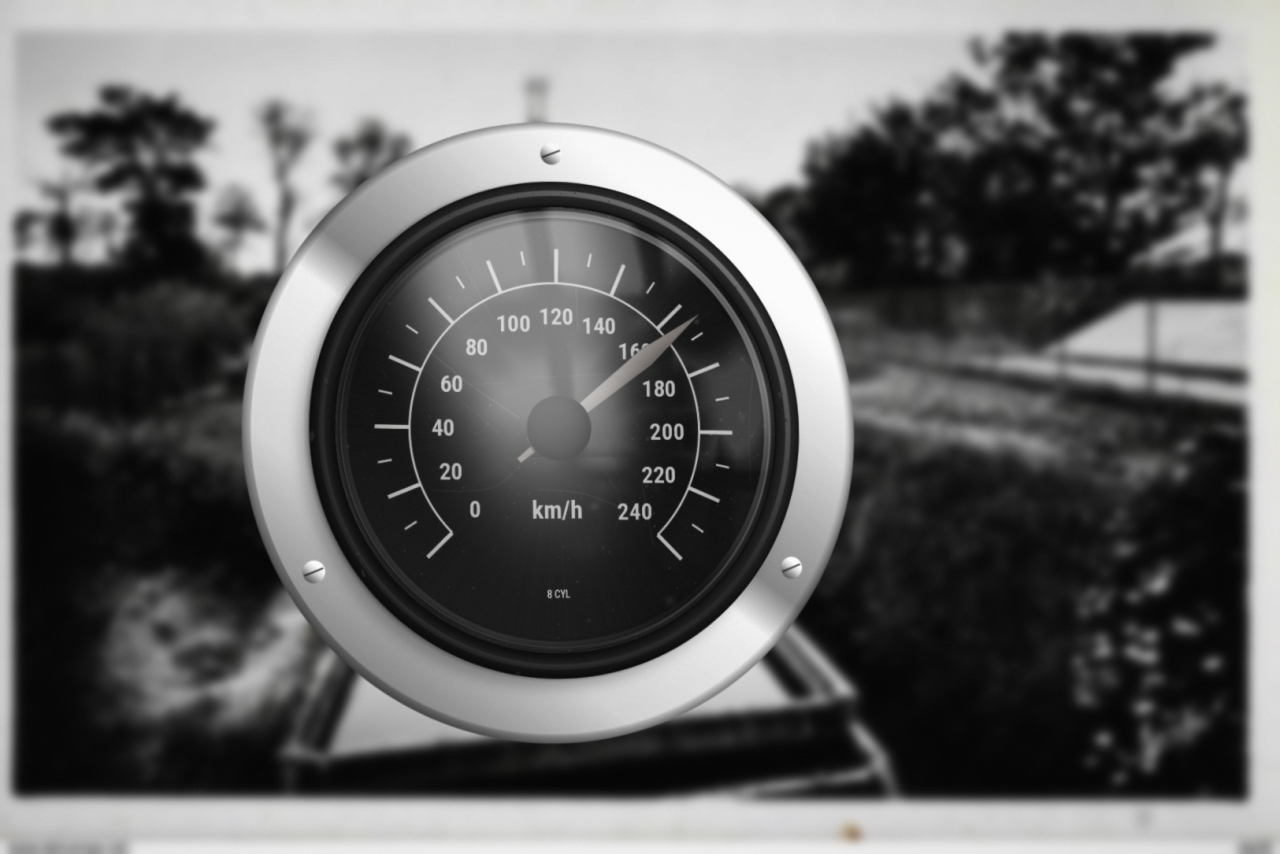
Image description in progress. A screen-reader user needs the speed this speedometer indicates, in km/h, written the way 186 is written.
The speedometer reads 165
